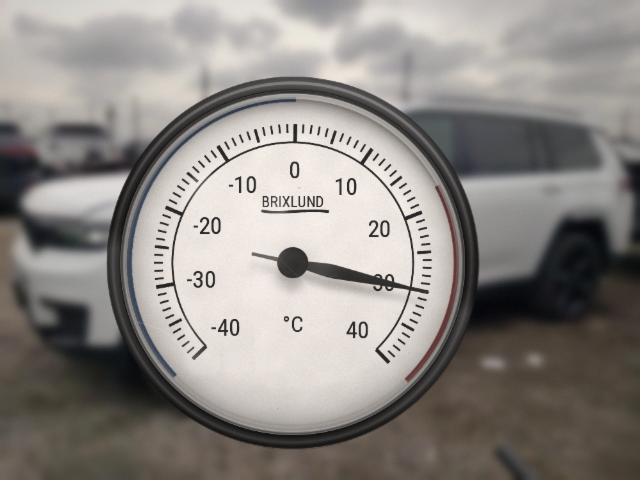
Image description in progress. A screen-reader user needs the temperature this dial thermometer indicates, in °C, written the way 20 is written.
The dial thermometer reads 30
